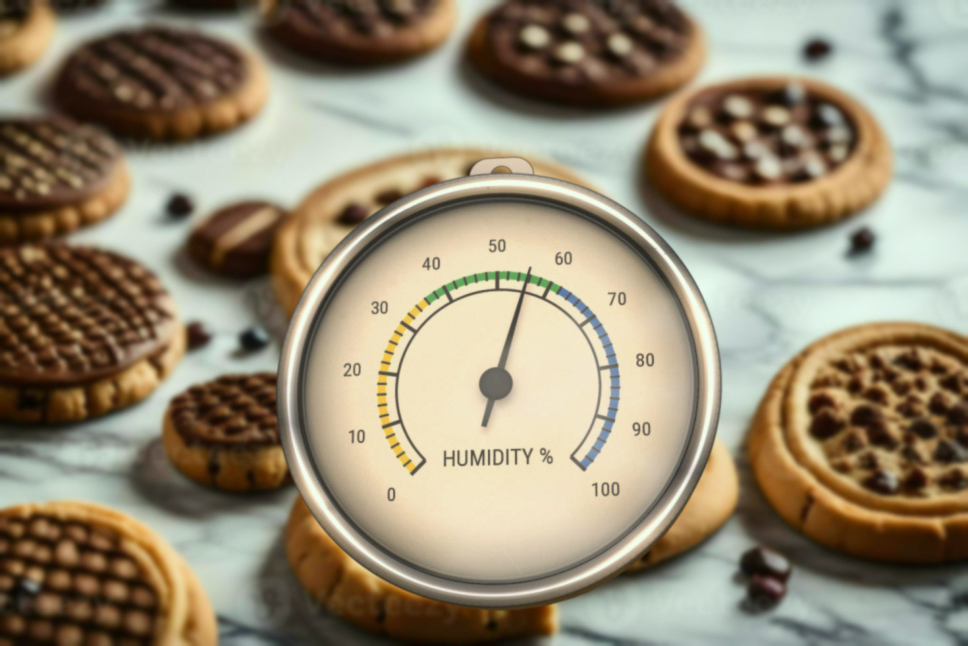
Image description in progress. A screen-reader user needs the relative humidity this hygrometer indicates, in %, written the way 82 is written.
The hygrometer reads 56
